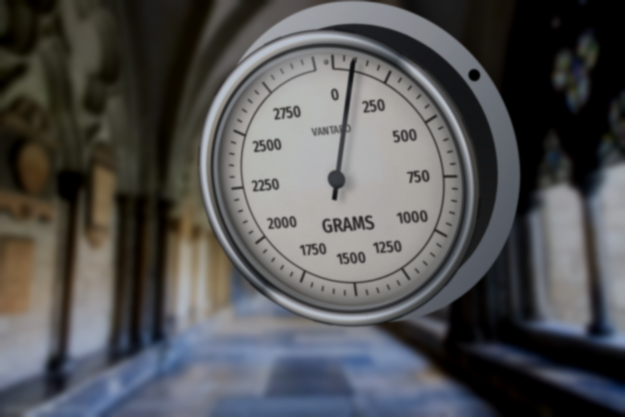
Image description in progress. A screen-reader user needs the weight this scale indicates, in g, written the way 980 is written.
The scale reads 100
